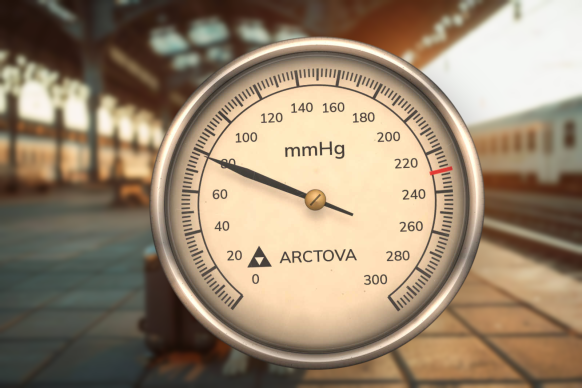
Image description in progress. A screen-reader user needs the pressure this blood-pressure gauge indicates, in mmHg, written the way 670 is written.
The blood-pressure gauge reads 78
